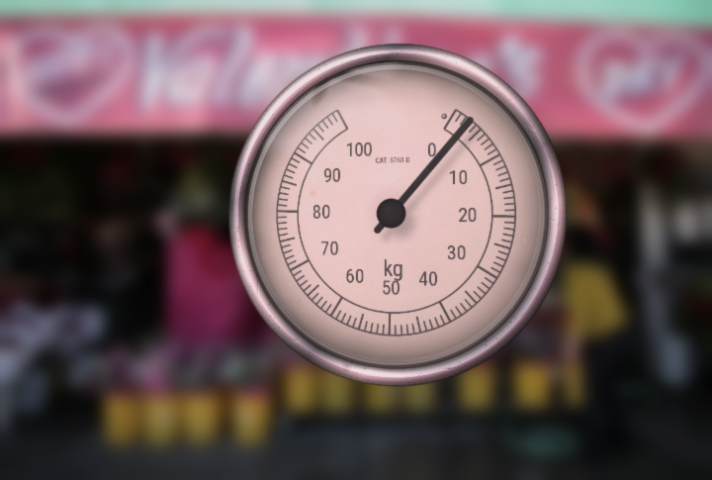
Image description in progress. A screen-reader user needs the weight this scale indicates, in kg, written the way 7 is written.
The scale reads 3
